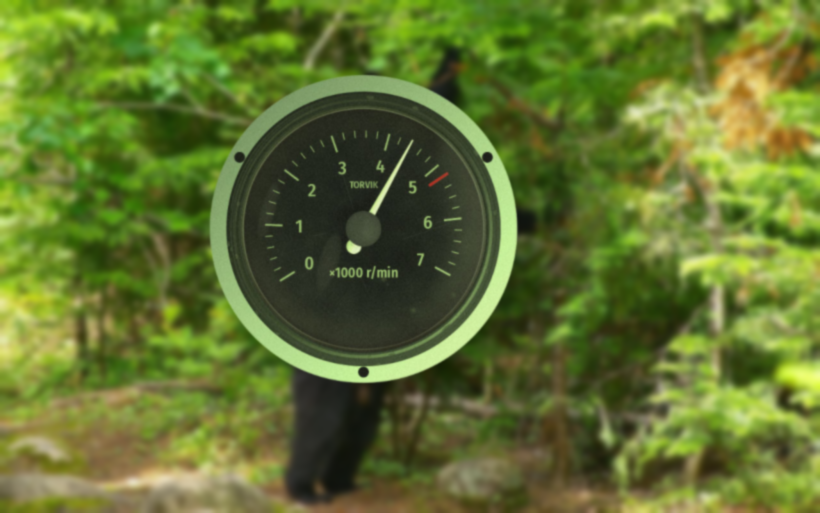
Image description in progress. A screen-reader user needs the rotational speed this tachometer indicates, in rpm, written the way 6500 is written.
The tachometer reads 4400
